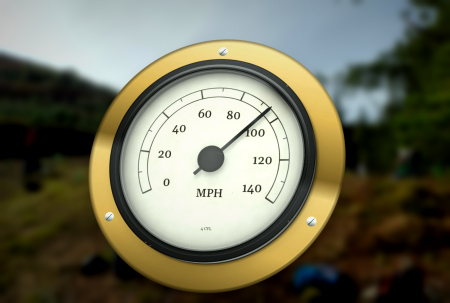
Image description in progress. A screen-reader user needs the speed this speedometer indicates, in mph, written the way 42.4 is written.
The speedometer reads 95
